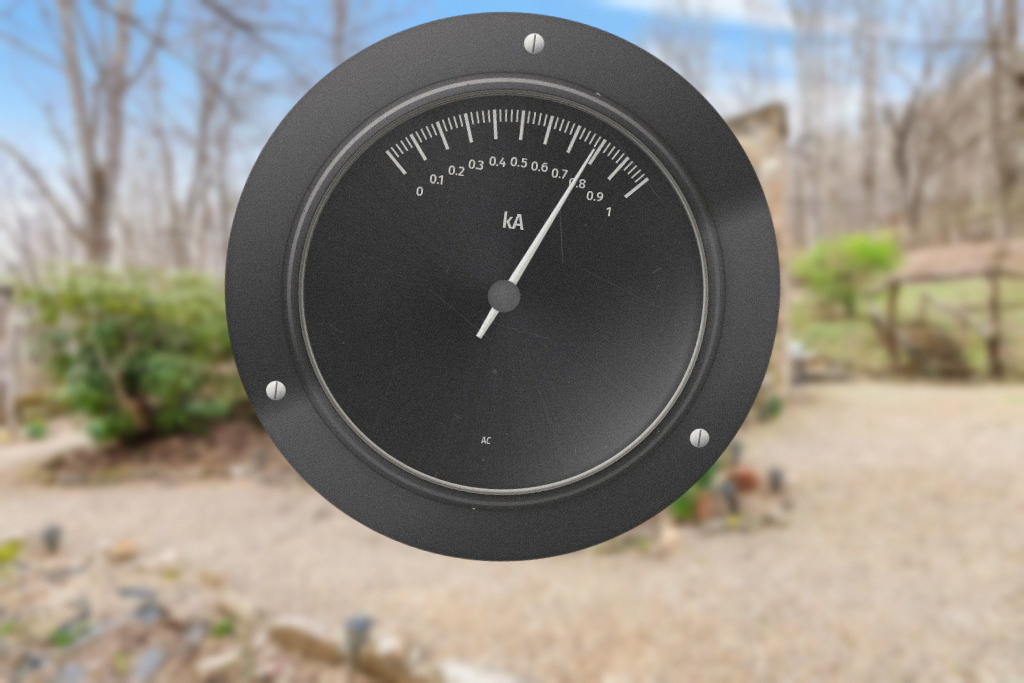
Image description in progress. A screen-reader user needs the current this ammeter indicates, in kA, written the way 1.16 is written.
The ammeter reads 0.78
